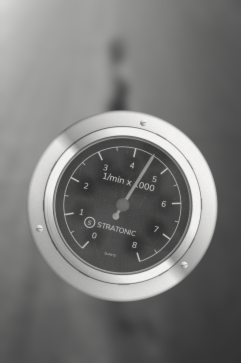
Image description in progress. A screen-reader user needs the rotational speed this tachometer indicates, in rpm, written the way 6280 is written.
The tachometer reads 4500
